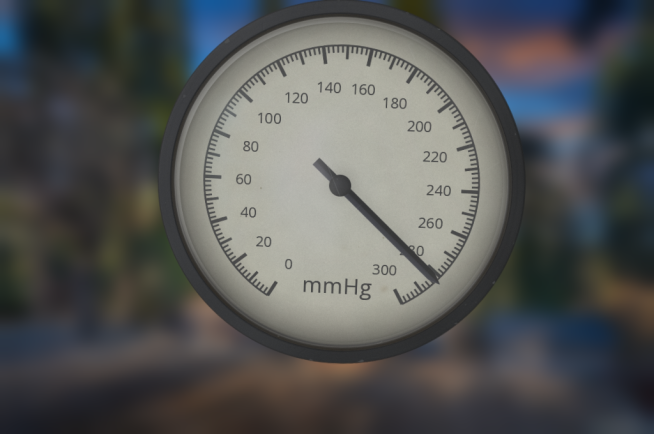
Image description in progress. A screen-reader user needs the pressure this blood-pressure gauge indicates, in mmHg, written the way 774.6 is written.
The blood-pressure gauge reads 282
